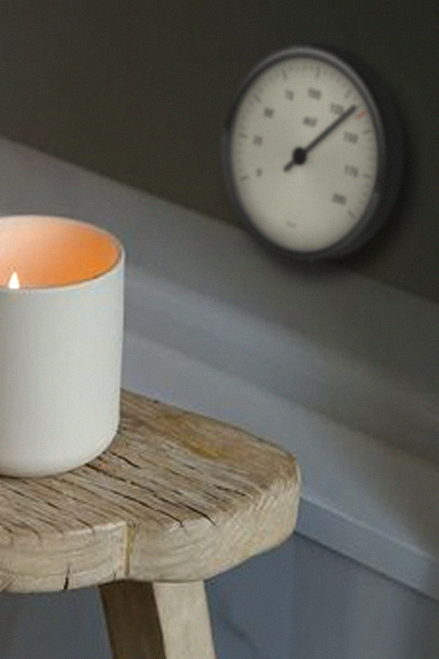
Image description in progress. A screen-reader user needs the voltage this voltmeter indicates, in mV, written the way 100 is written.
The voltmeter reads 135
